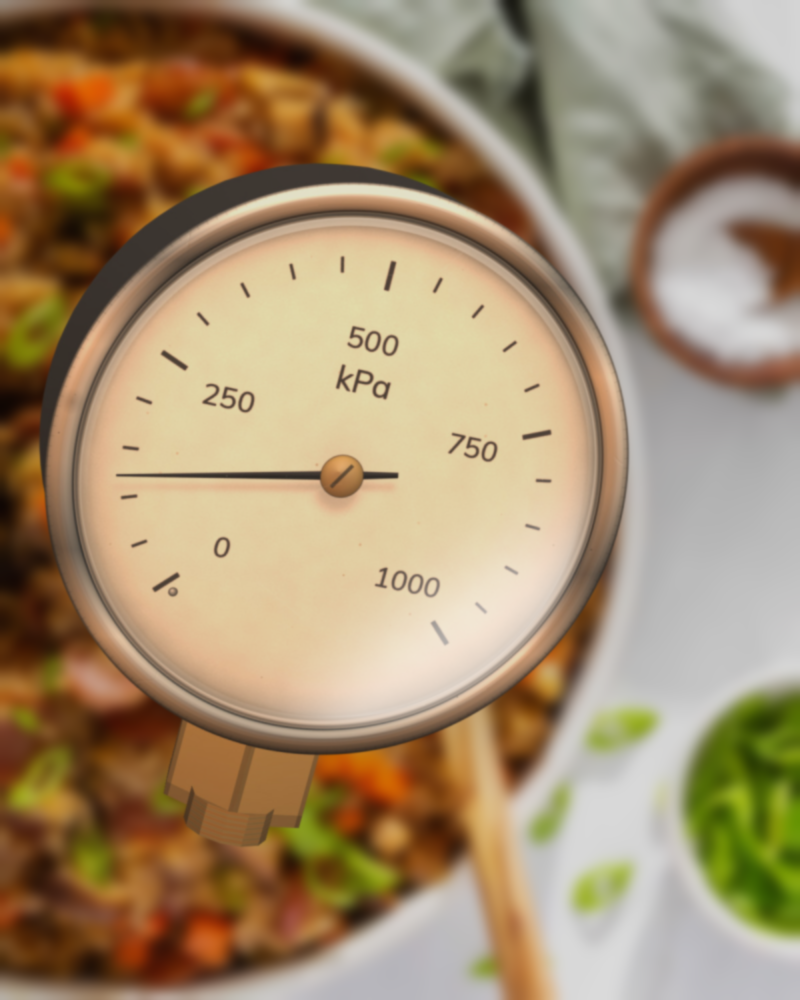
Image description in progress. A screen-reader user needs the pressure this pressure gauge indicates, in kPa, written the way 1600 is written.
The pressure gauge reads 125
